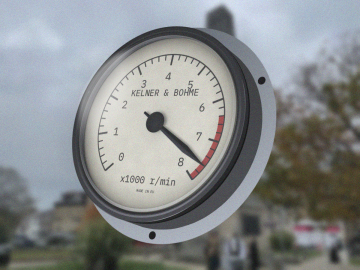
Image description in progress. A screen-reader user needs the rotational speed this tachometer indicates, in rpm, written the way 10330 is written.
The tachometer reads 7600
